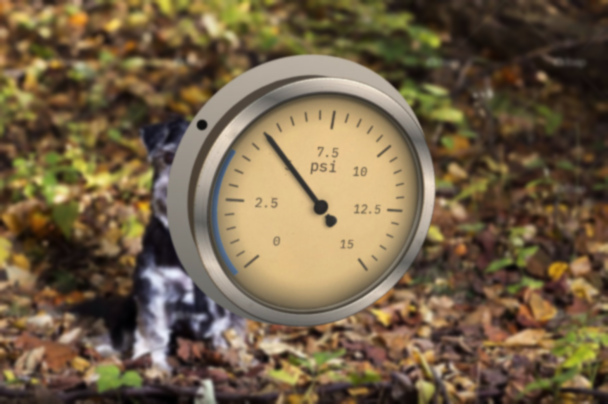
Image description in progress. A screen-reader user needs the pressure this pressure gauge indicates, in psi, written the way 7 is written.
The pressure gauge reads 5
